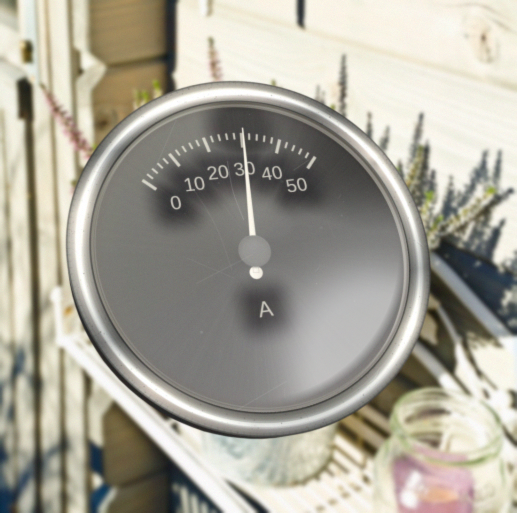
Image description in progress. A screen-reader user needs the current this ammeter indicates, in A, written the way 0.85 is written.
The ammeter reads 30
